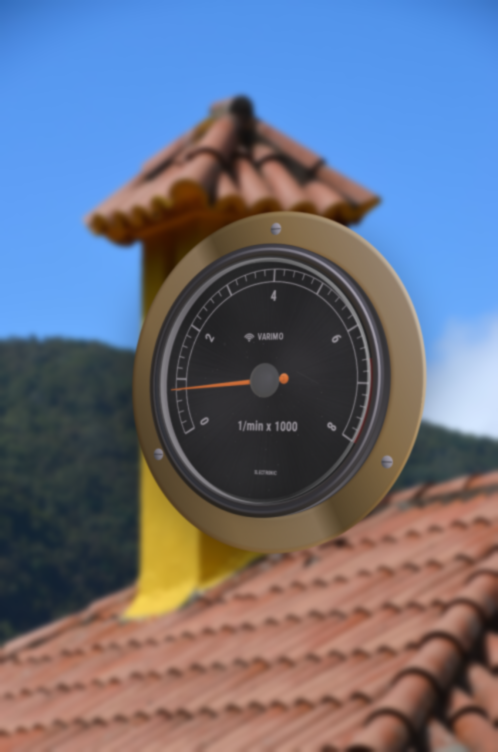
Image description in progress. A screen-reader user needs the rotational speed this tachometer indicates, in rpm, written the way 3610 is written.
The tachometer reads 800
